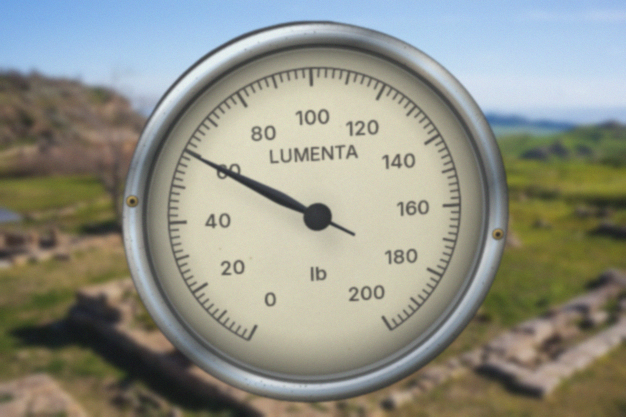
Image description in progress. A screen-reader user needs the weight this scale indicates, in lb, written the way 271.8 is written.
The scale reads 60
